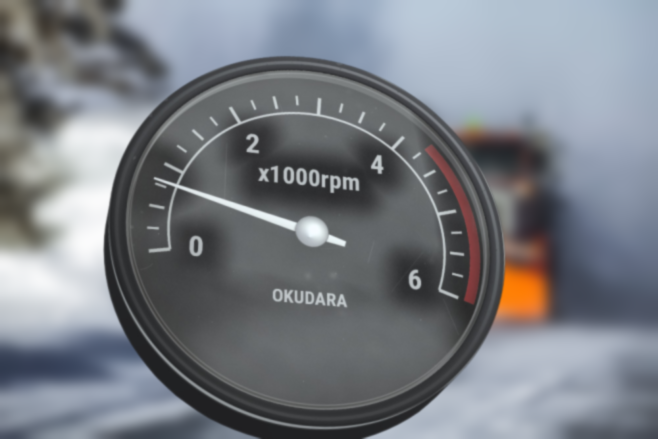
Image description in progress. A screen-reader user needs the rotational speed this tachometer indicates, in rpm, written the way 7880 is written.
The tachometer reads 750
